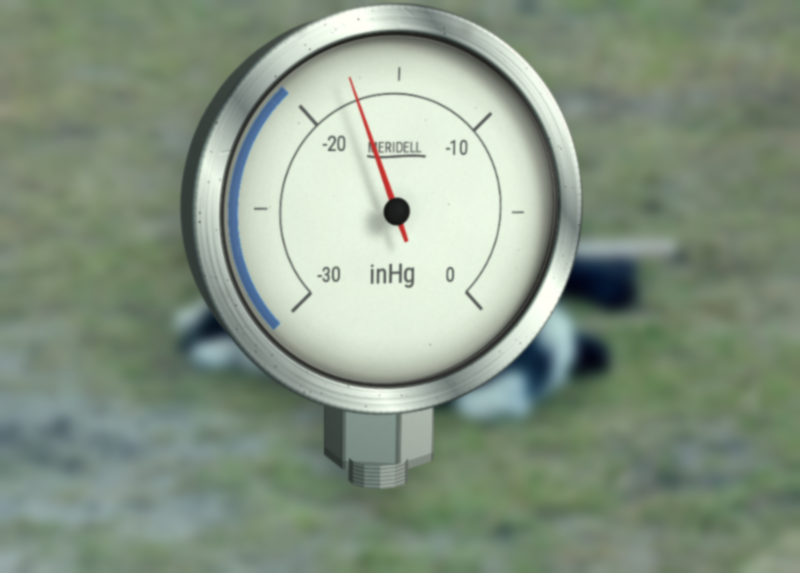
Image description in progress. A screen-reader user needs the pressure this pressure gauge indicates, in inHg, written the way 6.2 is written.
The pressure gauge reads -17.5
